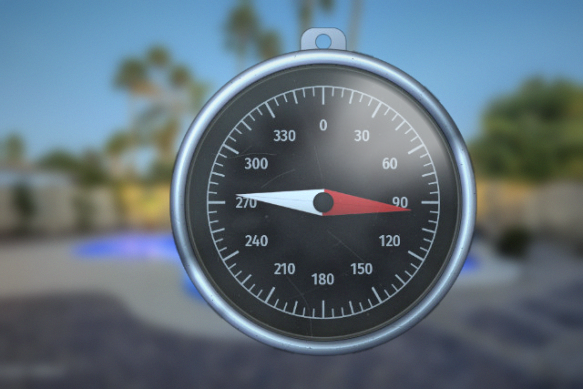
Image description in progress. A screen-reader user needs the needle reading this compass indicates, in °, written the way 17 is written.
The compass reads 95
